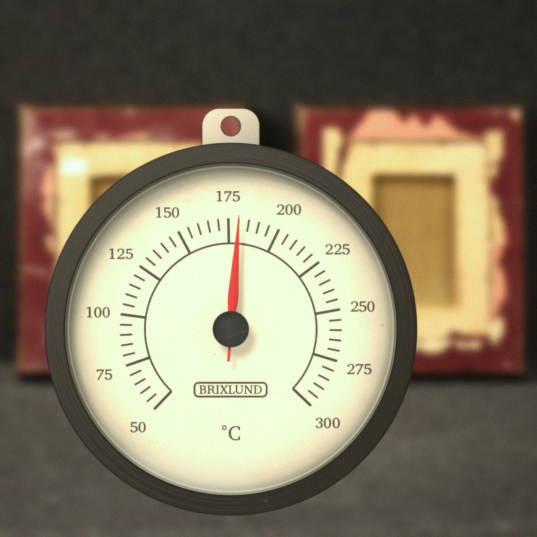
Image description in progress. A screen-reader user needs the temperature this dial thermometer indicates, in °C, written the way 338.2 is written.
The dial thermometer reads 180
